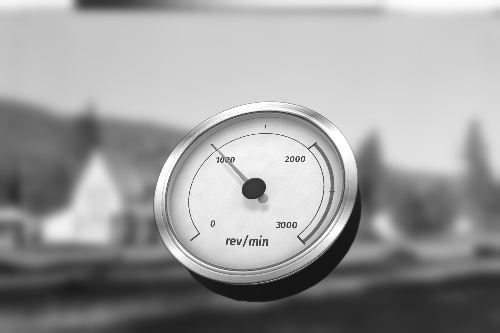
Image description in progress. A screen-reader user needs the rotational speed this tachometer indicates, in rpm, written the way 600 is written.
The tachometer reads 1000
